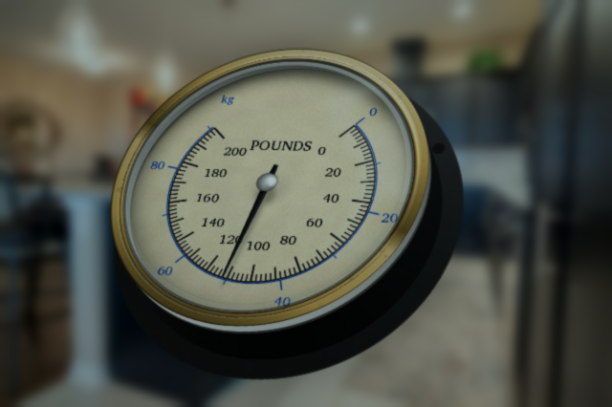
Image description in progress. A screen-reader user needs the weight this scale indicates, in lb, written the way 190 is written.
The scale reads 110
